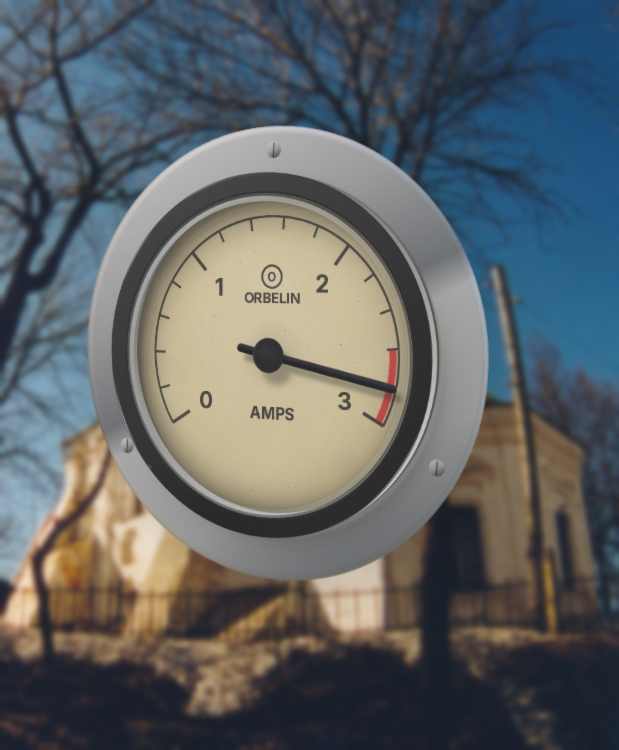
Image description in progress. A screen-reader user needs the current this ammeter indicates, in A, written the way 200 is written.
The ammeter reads 2.8
